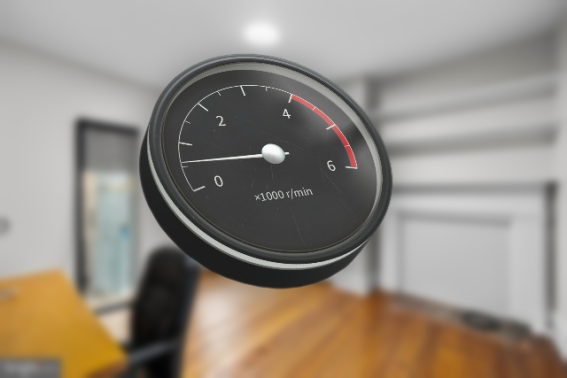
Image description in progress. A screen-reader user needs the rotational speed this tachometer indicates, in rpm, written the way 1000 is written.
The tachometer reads 500
